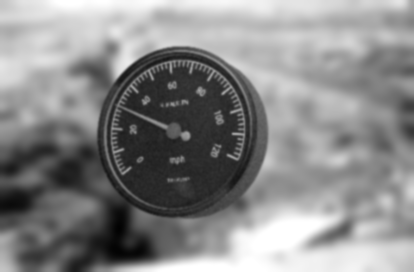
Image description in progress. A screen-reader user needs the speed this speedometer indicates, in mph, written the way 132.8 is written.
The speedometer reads 30
